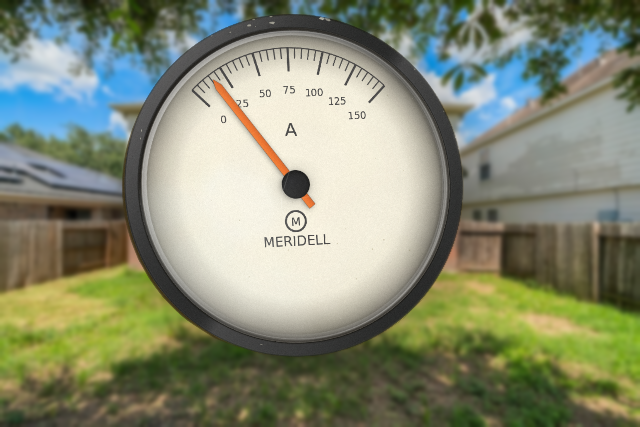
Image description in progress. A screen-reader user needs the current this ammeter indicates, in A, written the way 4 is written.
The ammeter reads 15
